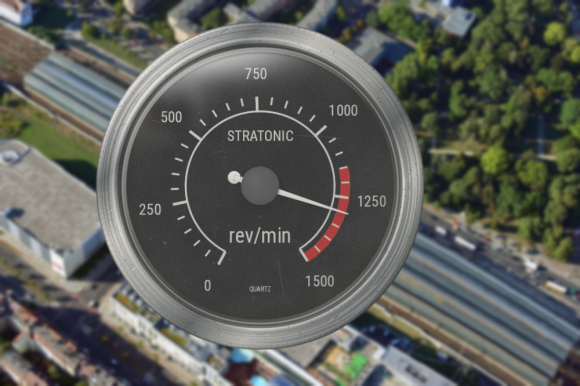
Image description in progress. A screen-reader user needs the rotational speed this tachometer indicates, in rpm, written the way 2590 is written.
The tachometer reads 1300
